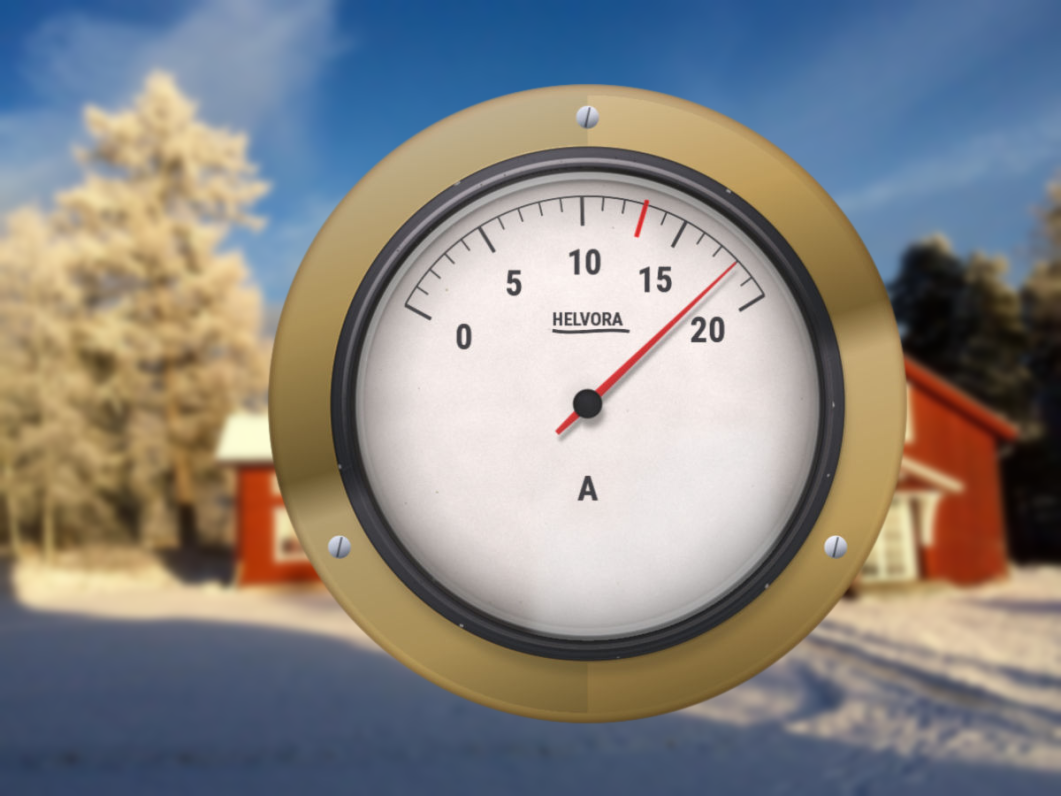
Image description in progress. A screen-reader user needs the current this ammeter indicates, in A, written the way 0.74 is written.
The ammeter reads 18
